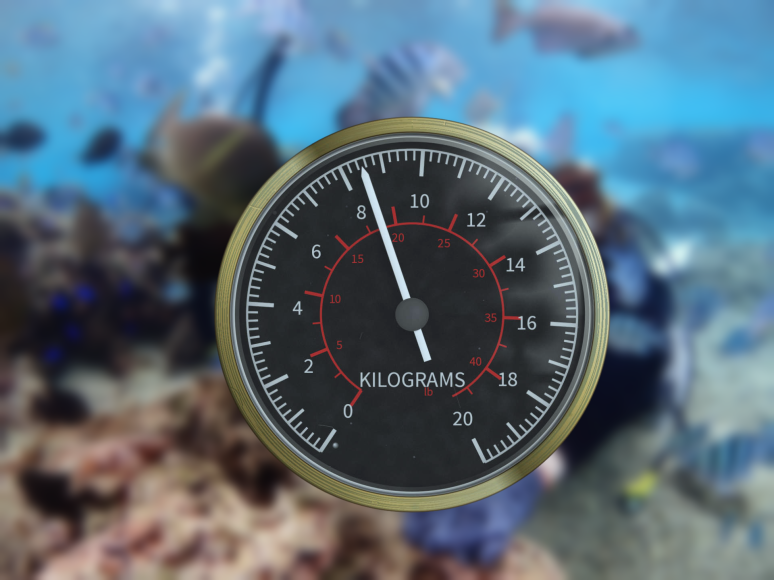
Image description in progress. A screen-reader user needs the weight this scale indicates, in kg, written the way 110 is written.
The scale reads 8.5
